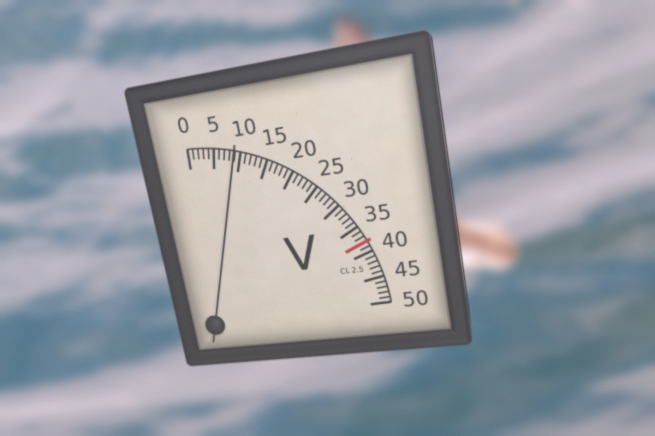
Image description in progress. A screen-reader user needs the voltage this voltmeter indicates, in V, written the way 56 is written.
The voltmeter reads 9
